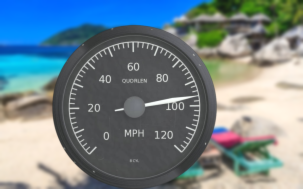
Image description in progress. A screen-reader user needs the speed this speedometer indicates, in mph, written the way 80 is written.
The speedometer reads 96
